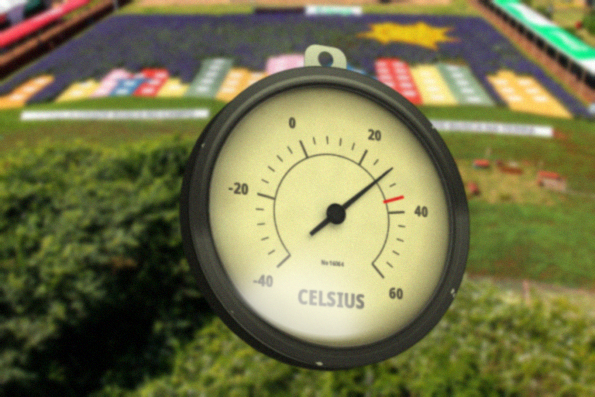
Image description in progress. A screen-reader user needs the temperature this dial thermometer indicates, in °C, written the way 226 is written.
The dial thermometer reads 28
